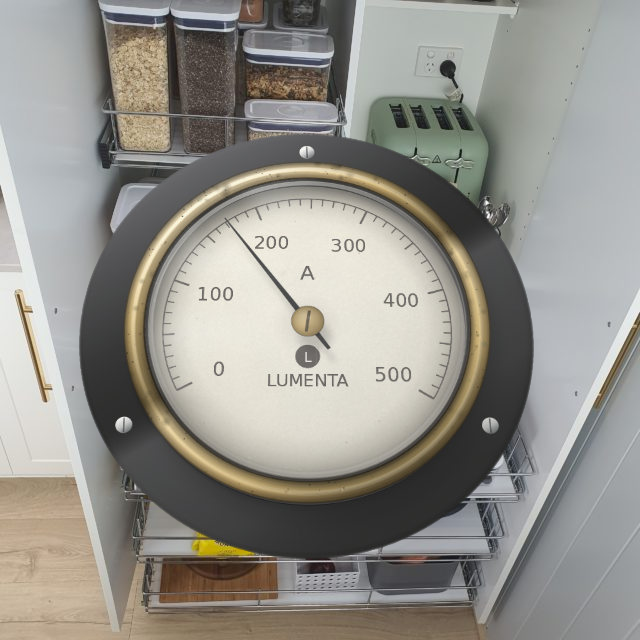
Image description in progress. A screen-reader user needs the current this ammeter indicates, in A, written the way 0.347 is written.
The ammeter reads 170
